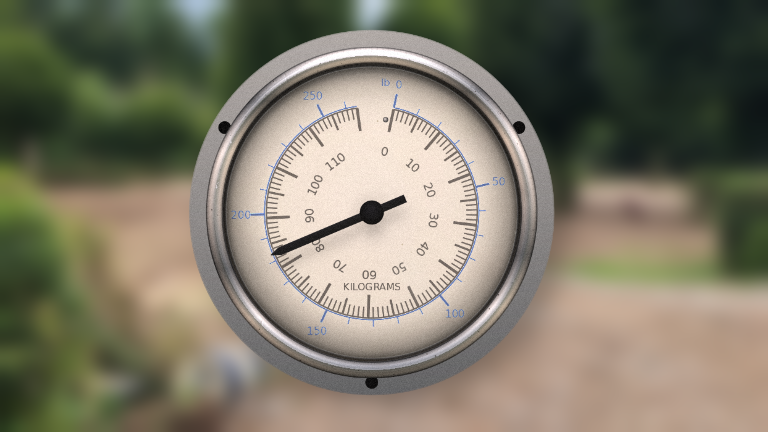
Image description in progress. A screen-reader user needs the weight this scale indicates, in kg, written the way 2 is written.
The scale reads 83
